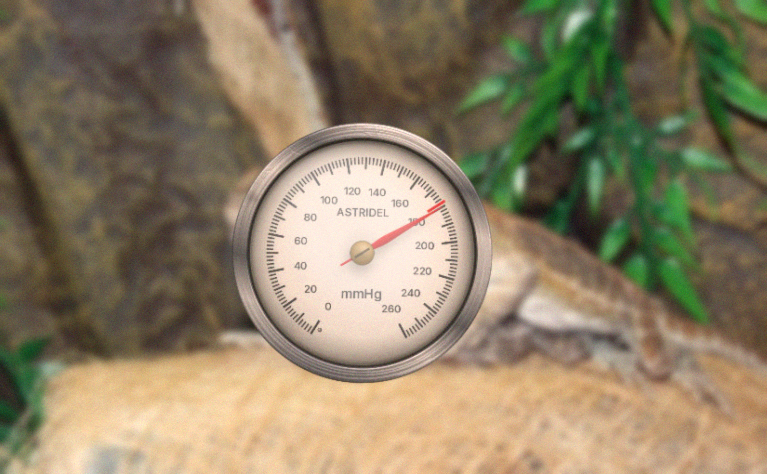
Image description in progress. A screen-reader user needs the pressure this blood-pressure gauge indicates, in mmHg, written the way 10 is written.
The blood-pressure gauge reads 180
